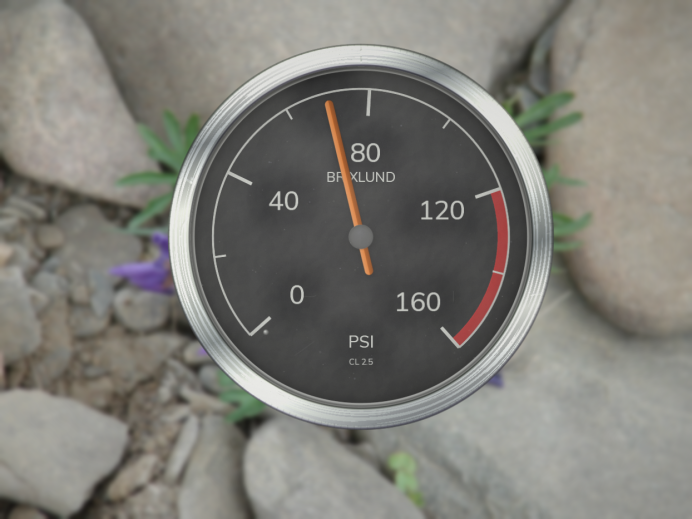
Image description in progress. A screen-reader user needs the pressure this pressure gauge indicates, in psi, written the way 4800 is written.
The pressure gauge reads 70
